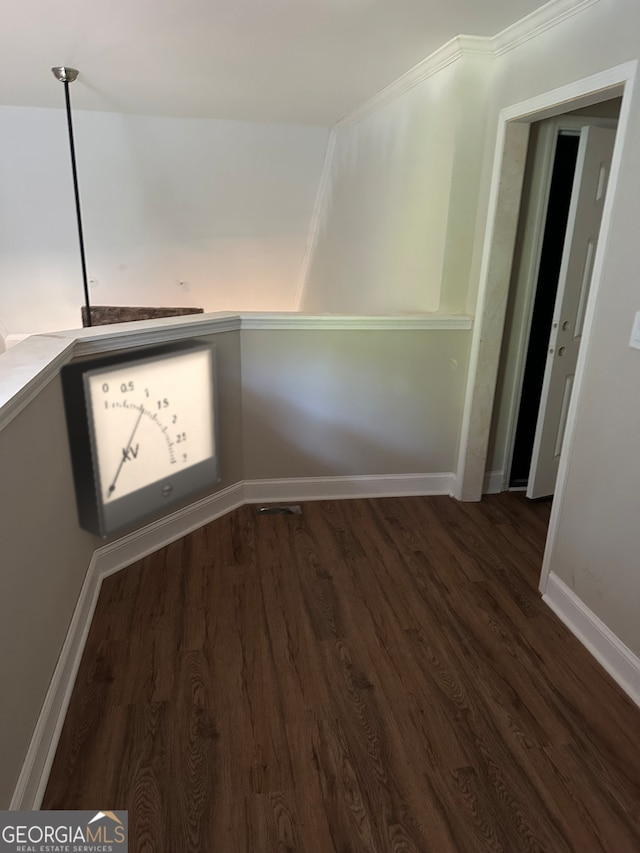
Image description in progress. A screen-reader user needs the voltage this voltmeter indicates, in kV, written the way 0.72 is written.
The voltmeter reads 1
